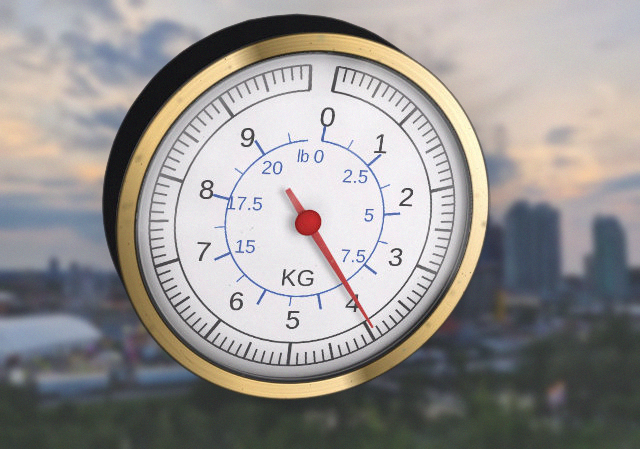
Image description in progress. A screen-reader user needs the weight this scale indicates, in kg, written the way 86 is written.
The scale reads 3.95
